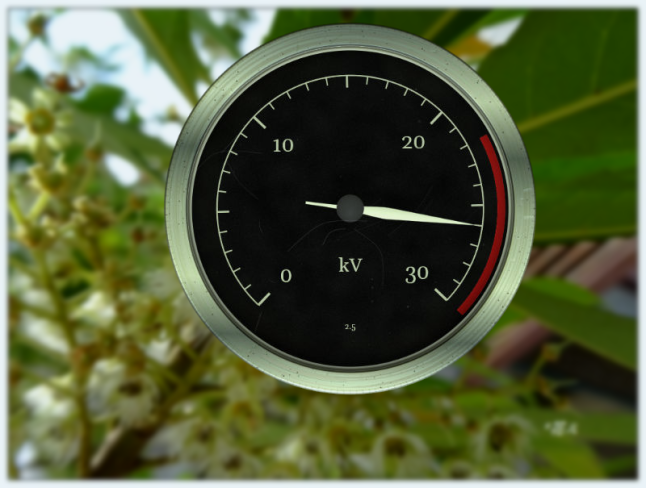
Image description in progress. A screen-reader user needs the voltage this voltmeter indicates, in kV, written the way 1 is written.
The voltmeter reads 26
